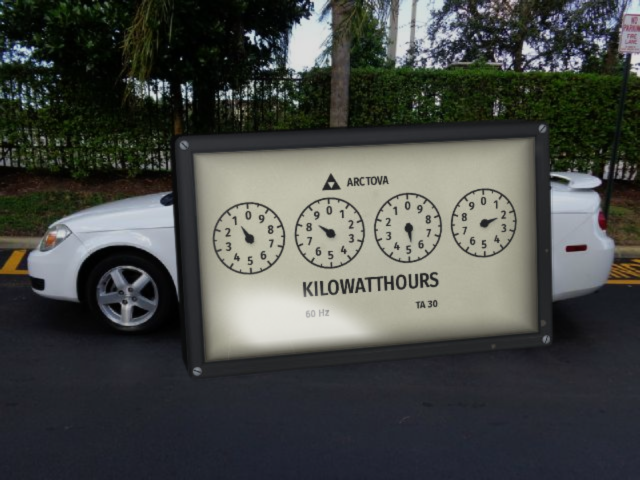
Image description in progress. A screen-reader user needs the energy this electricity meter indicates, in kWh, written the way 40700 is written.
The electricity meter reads 852
